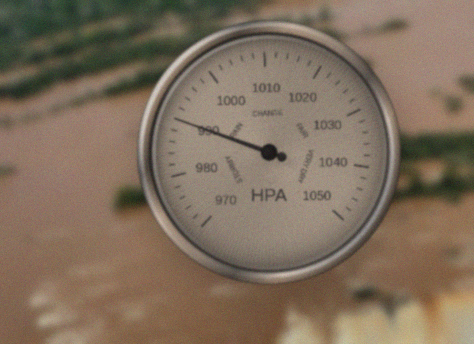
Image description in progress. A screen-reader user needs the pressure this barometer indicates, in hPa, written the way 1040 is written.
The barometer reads 990
